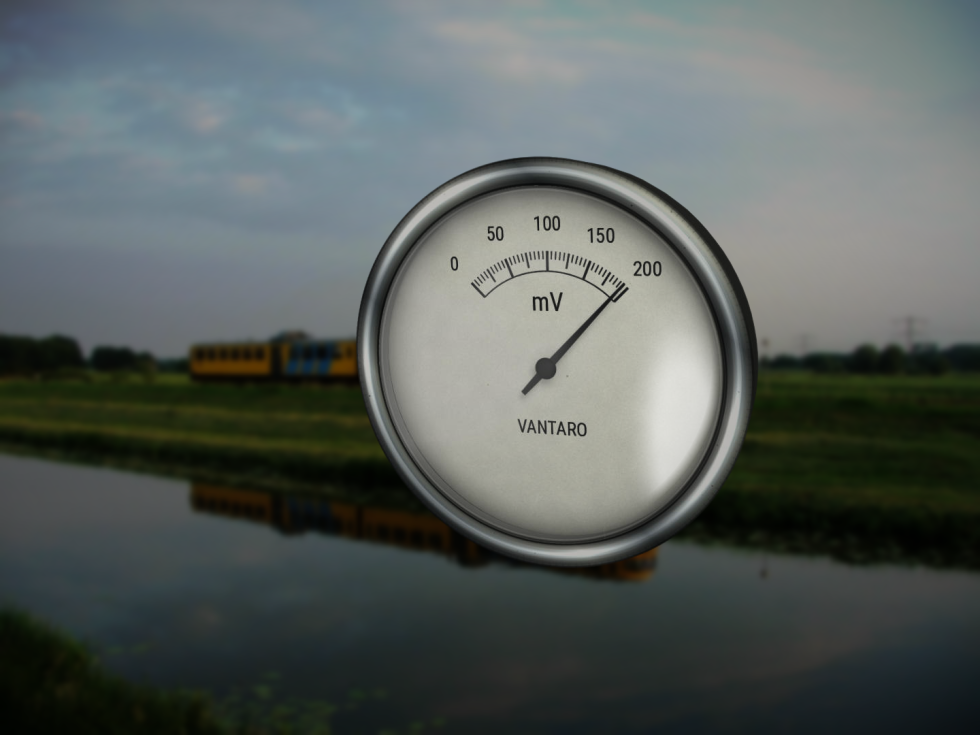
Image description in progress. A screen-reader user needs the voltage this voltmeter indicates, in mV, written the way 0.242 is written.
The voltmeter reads 195
